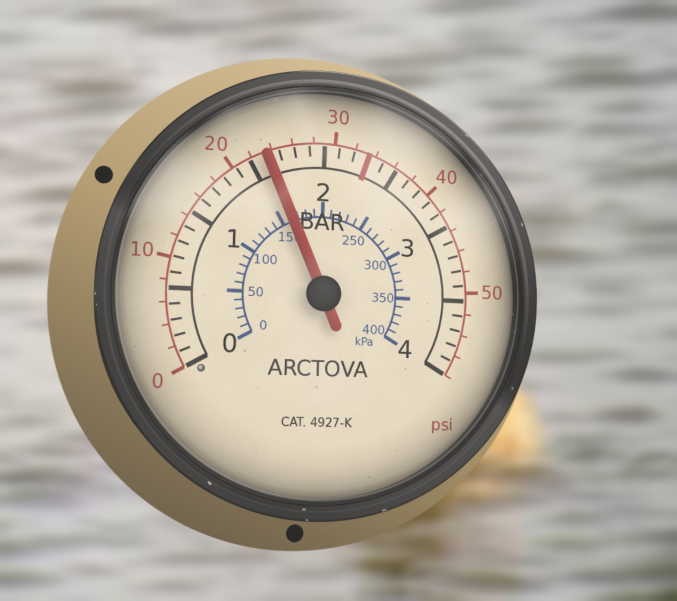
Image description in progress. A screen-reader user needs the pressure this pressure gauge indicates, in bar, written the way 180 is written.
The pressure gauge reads 1.6
